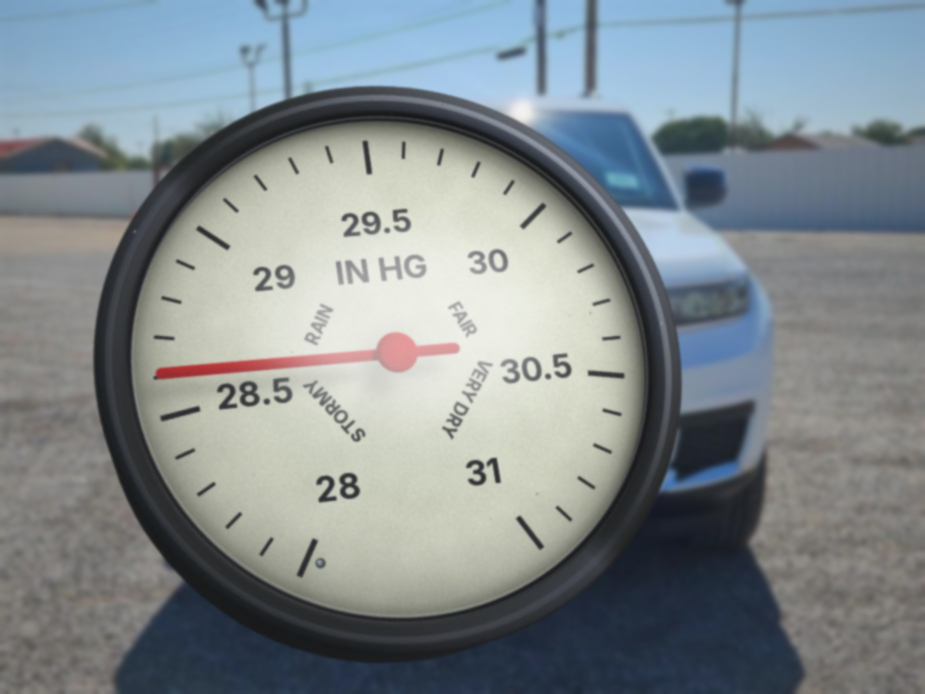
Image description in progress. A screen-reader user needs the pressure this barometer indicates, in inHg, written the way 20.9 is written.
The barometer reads 28.6
